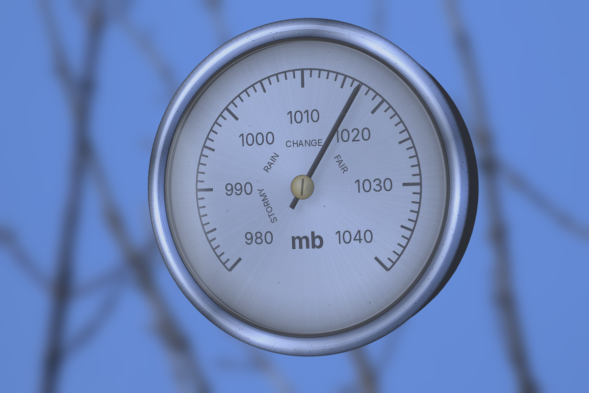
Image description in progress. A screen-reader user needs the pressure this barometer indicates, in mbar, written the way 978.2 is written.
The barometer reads 1017
